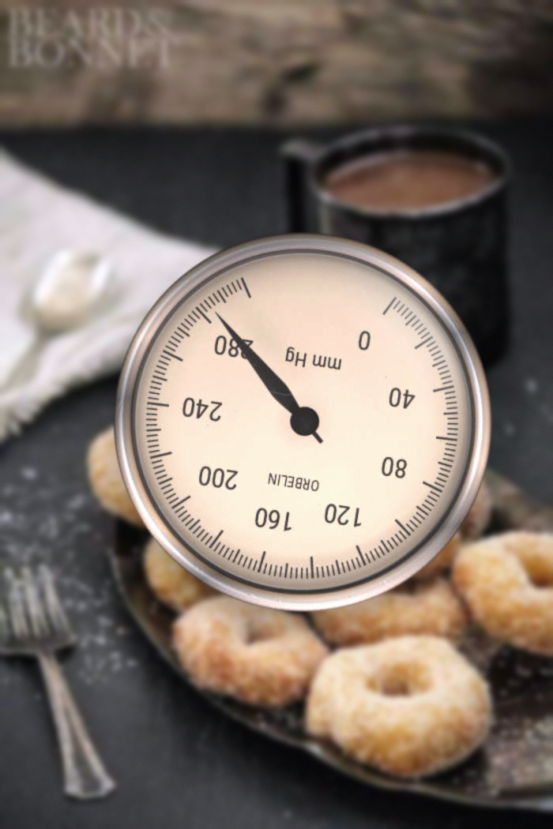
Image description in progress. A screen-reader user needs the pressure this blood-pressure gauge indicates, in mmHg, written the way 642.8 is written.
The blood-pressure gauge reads 284
